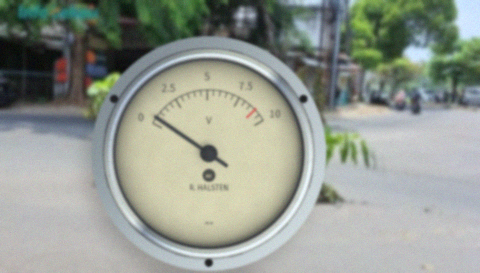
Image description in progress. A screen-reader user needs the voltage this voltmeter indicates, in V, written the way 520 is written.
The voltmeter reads 0.5
